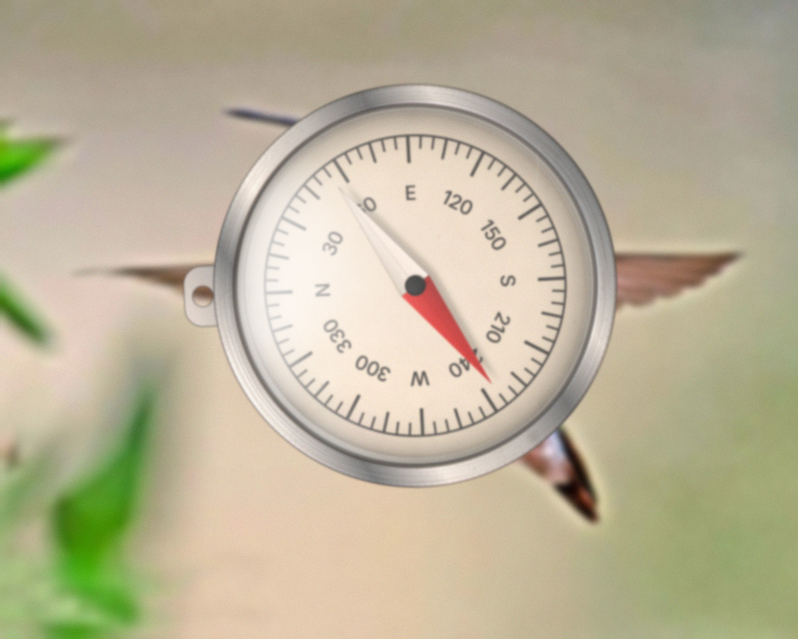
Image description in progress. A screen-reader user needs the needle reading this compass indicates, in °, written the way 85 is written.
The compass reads 235
